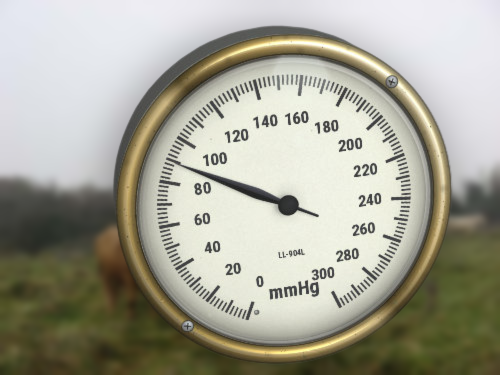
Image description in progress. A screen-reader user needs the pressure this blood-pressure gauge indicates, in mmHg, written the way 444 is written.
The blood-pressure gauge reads 90
